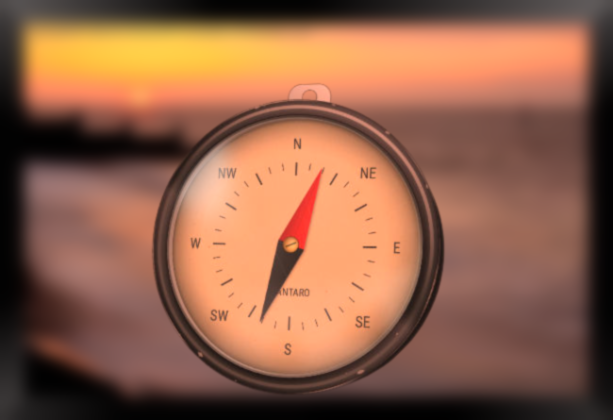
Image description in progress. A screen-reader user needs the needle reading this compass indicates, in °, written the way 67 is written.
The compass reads 20
